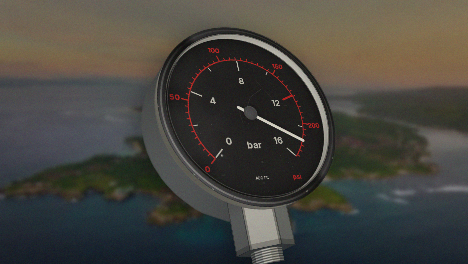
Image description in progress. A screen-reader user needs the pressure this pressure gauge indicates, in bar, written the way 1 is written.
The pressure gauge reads 15
